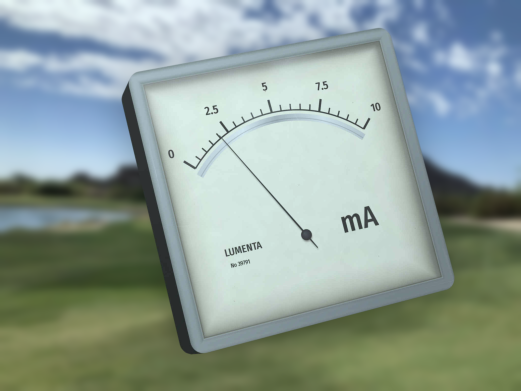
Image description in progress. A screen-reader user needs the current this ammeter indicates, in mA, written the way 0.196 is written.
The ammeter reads 2
